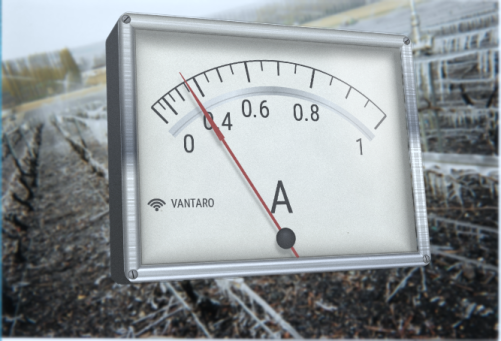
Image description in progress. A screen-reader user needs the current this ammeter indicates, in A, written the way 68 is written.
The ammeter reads 0.35
